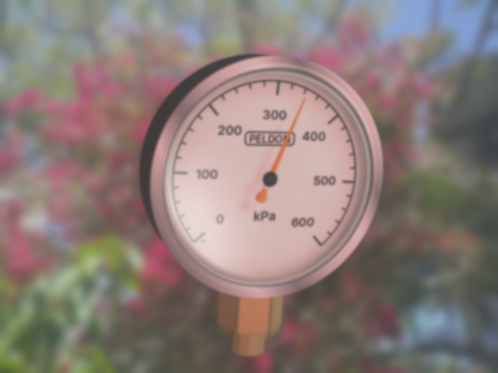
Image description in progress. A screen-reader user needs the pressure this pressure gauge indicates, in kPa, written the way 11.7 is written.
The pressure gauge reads 340
